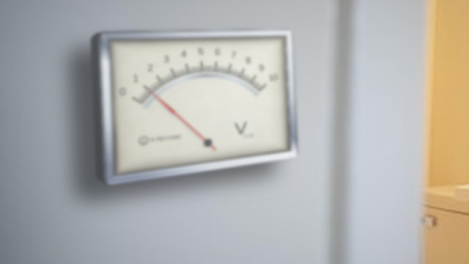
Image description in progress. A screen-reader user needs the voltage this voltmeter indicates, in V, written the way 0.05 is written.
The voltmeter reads 1
